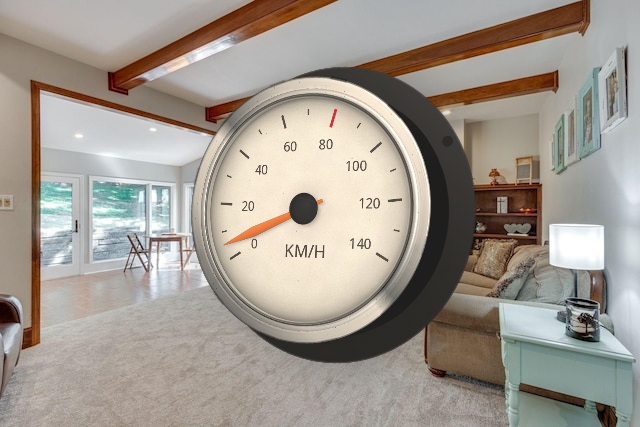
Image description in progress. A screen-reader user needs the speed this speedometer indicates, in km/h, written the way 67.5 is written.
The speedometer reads 5
